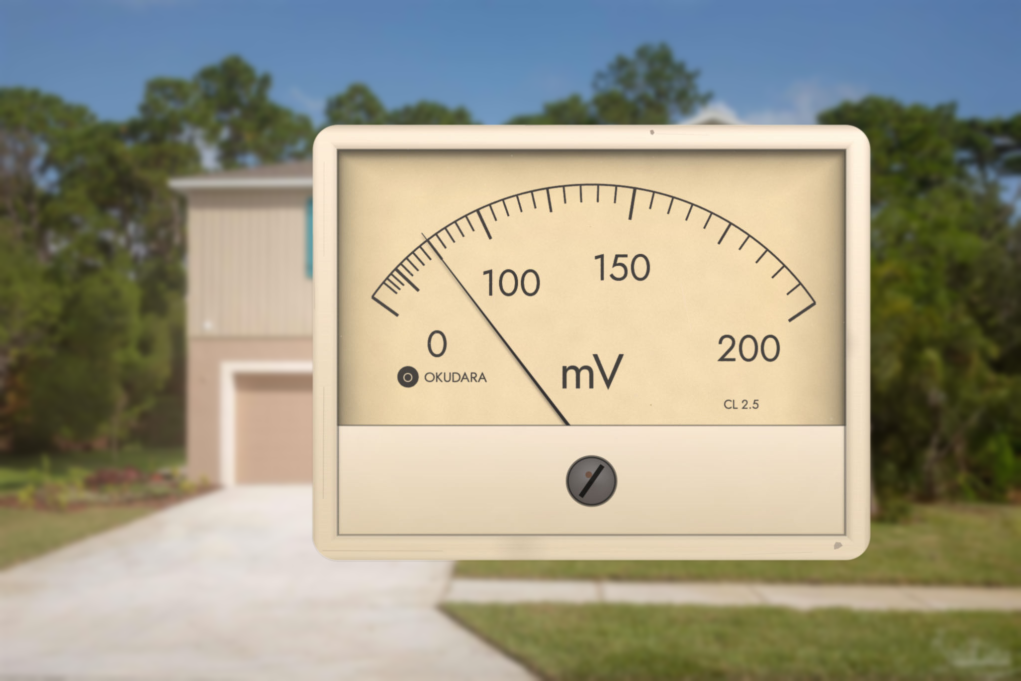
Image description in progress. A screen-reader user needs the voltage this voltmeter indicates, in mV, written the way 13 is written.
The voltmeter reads 75
